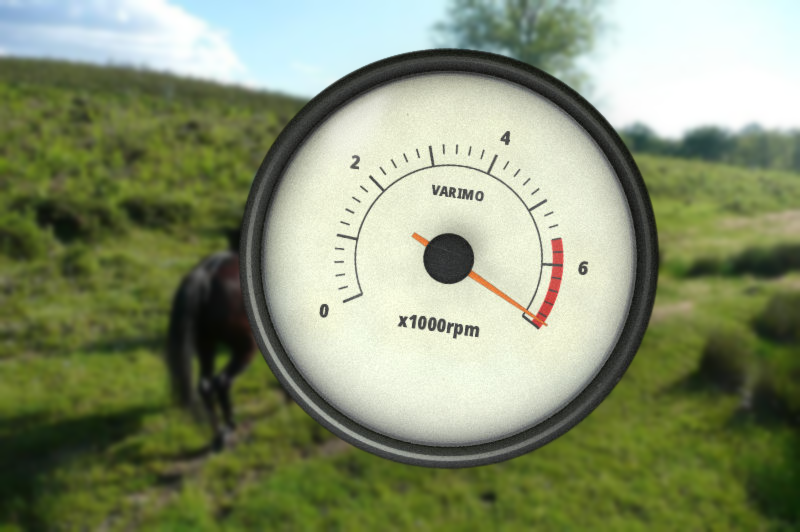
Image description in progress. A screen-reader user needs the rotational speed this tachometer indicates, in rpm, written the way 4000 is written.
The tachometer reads 6900
